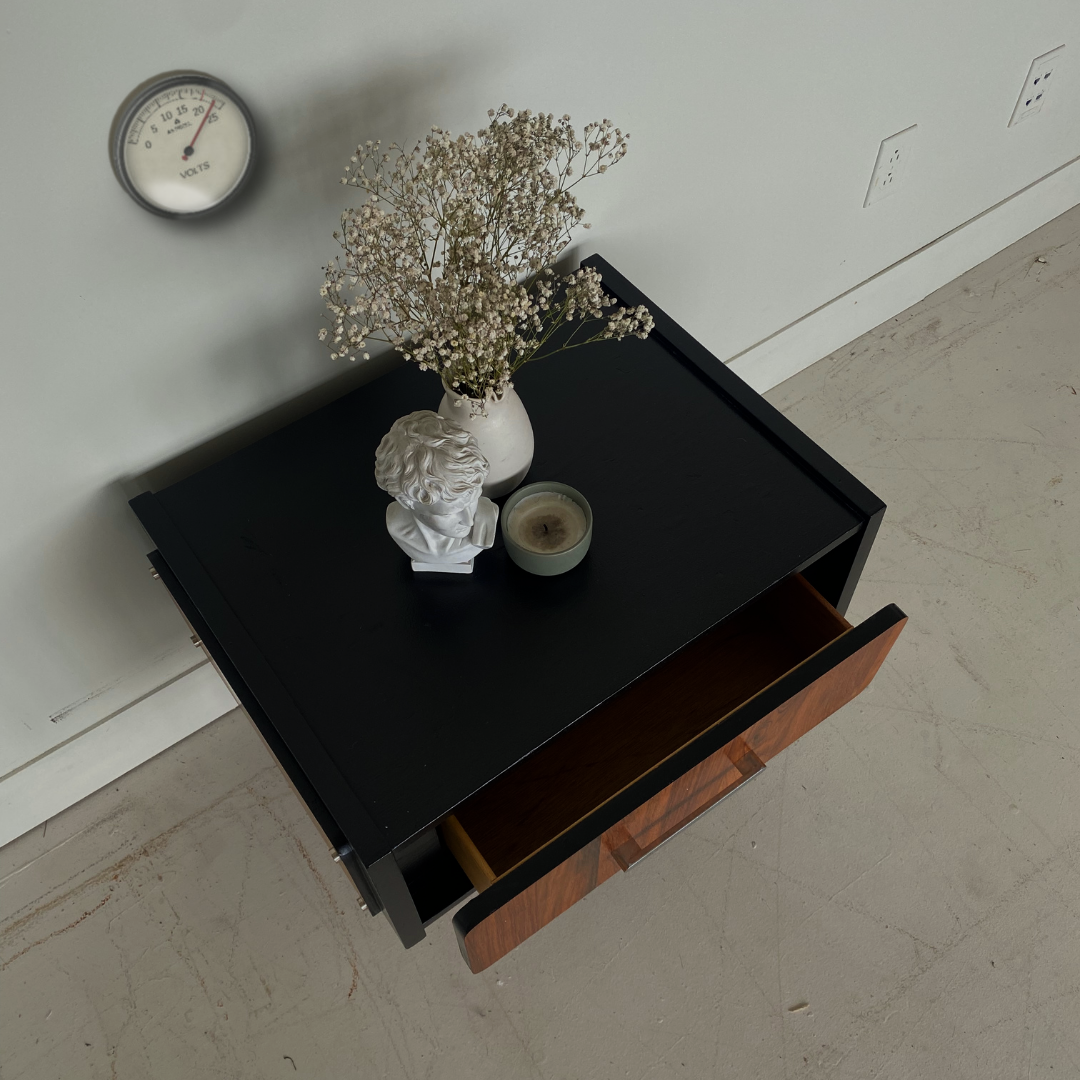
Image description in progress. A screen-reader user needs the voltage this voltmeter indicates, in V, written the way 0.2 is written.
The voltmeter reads 22.5
